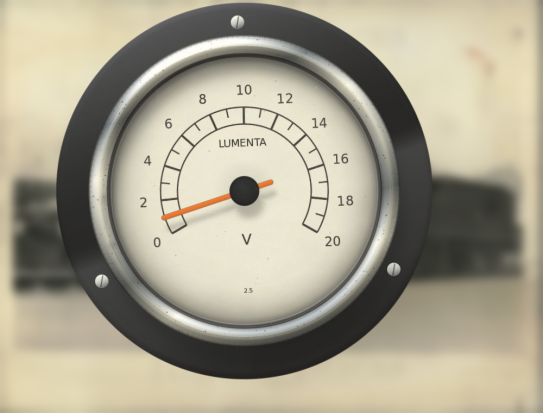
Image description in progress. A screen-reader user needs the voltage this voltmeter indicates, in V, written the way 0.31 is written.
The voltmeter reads 1
